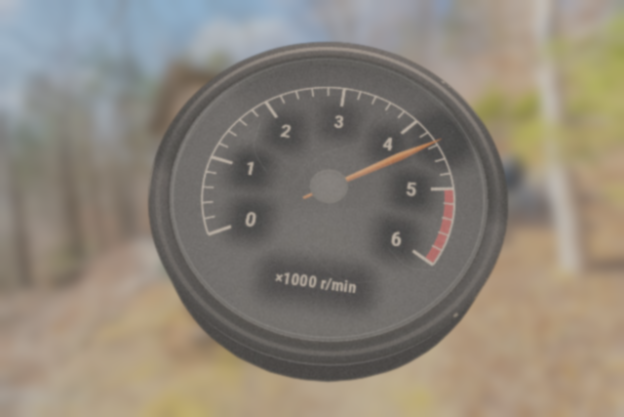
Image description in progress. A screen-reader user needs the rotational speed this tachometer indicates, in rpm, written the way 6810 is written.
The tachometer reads 4400
